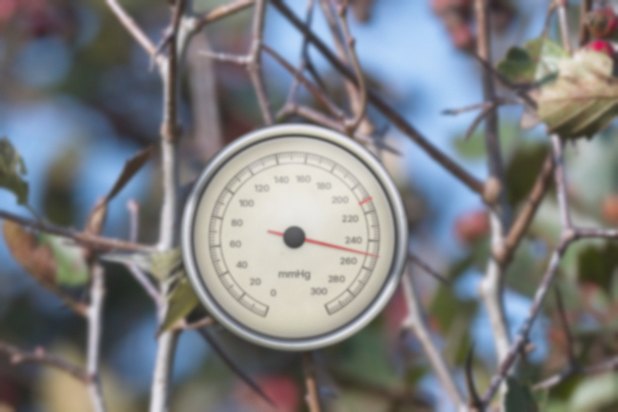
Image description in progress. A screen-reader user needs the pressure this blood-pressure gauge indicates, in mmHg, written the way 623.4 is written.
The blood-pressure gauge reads 250
